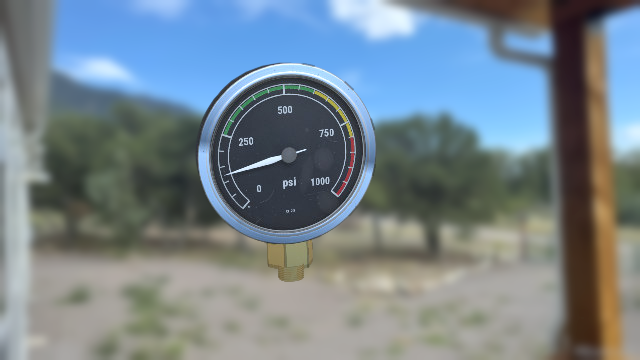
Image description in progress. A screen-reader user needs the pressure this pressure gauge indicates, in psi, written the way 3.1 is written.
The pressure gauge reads 125
